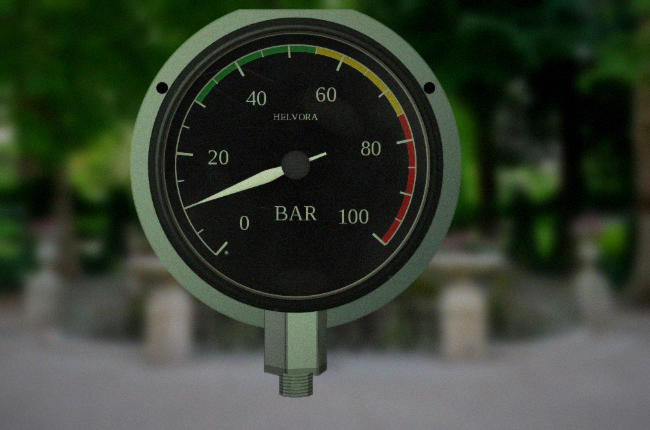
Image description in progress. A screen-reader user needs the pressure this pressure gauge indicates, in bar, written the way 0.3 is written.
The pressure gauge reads 10
